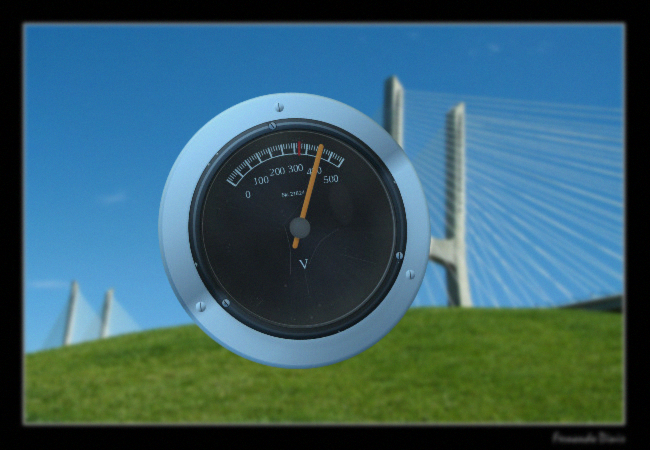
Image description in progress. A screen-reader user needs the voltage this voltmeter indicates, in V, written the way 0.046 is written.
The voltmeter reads 400
